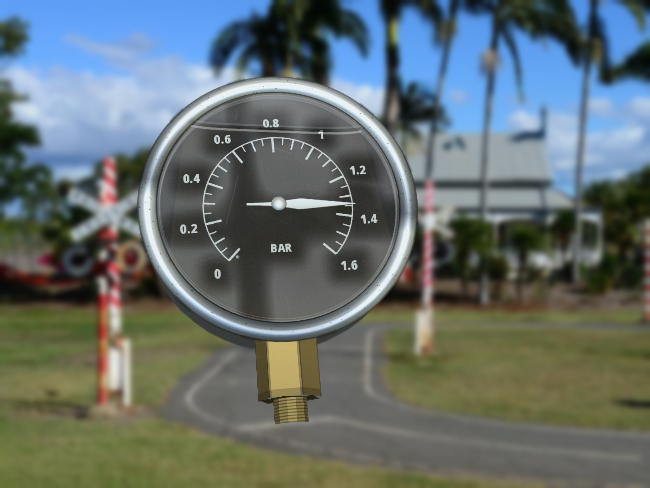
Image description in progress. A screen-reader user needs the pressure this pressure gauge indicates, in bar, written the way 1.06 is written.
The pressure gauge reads 1.35
